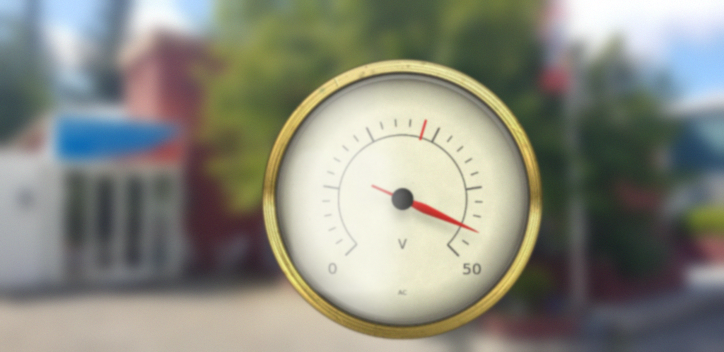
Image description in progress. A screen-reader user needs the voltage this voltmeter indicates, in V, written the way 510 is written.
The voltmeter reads 46
